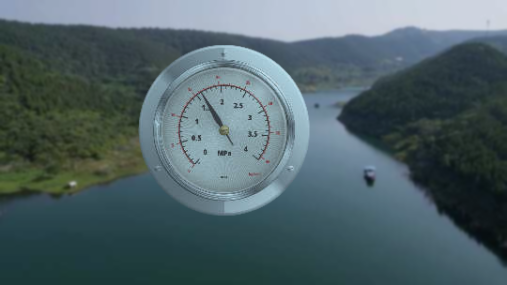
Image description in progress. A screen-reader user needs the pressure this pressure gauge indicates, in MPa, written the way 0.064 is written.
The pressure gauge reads 1.6
